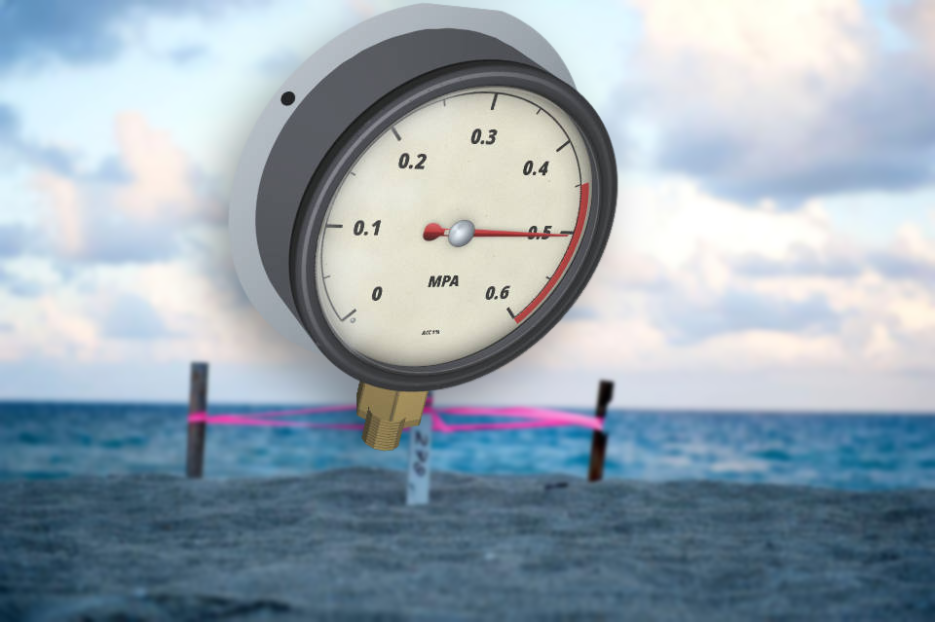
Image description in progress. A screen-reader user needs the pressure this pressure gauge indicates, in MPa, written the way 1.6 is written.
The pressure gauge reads 0.5
